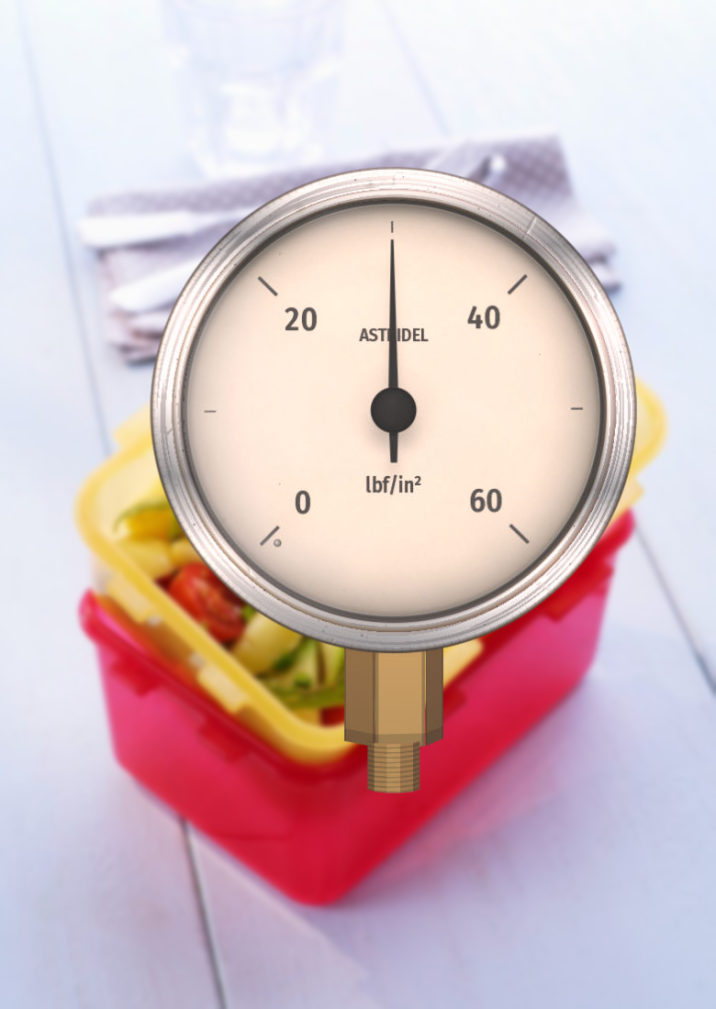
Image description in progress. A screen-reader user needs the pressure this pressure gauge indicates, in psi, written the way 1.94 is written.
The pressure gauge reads 30
